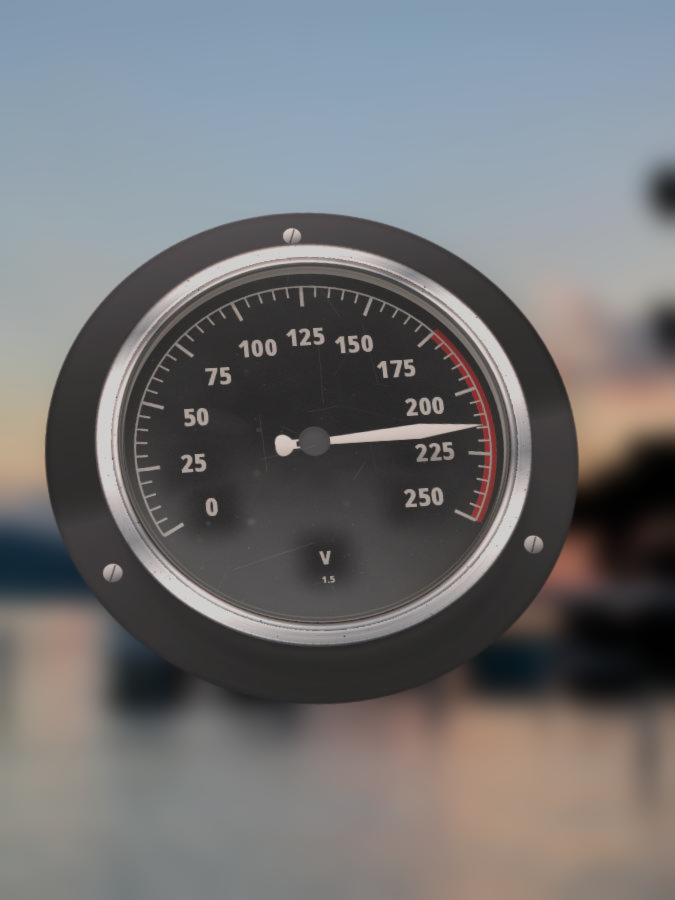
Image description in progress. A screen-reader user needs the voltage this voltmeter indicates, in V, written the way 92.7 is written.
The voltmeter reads 215
